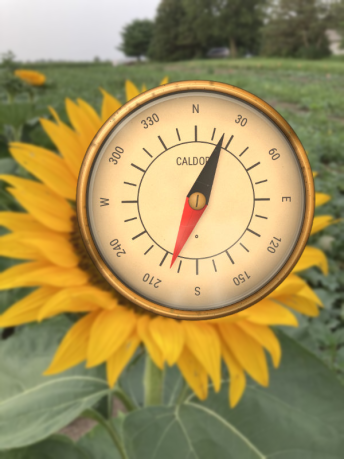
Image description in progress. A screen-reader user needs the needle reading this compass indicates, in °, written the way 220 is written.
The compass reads 202.5
